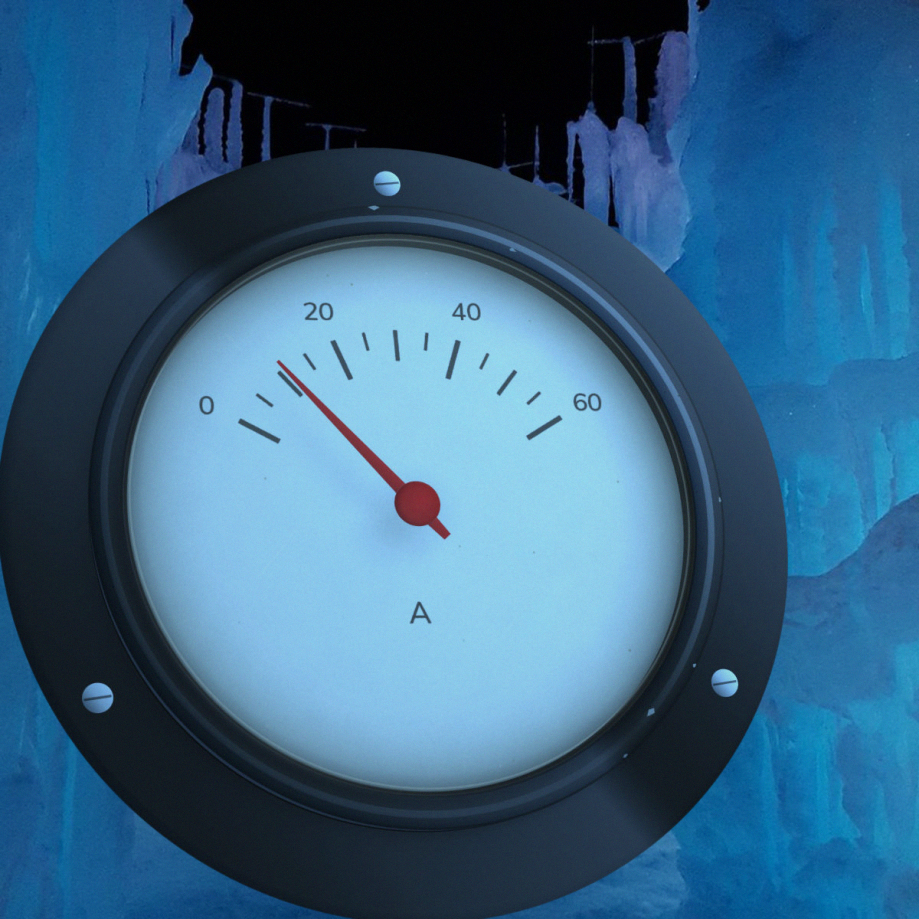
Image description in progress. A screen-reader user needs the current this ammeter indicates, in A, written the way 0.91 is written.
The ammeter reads 10
